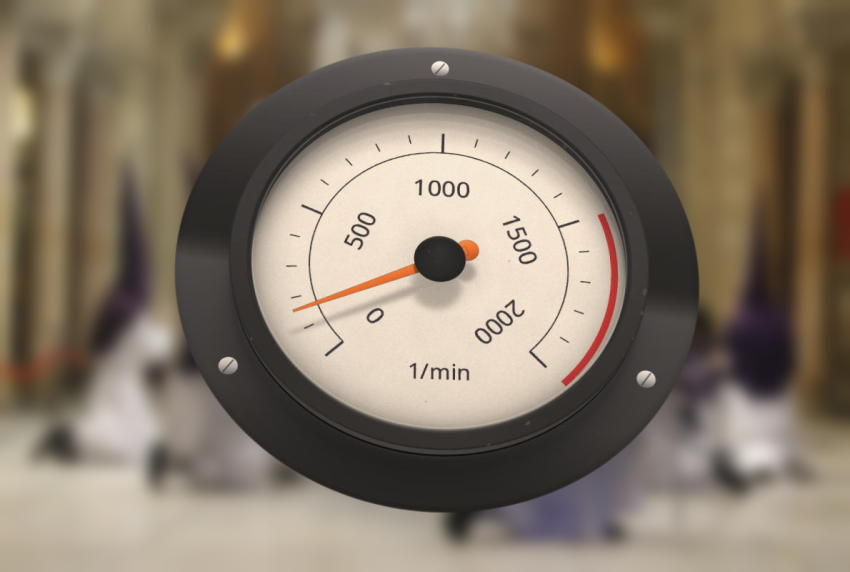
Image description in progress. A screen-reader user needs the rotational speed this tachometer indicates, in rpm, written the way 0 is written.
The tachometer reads 150
